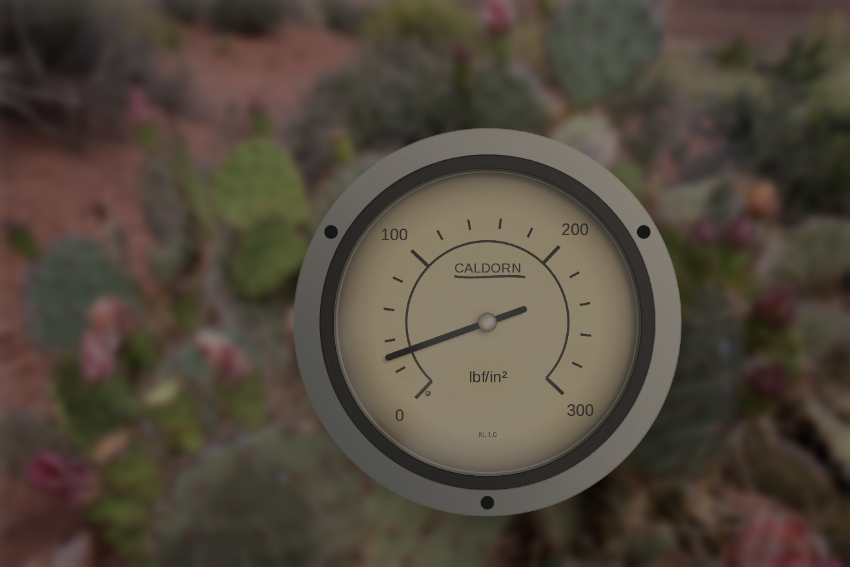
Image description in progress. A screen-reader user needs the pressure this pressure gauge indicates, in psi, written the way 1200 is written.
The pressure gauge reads 30
